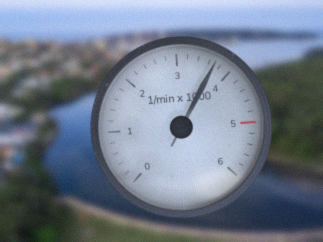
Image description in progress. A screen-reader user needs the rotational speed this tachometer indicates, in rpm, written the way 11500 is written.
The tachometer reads 3700
